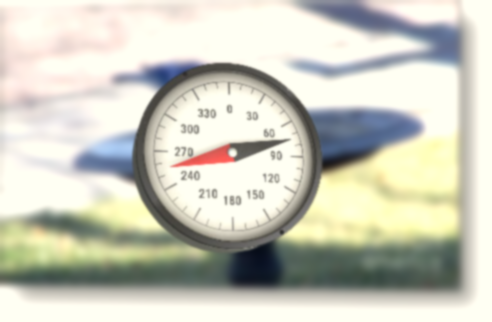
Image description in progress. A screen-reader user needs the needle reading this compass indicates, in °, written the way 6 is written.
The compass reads 255
